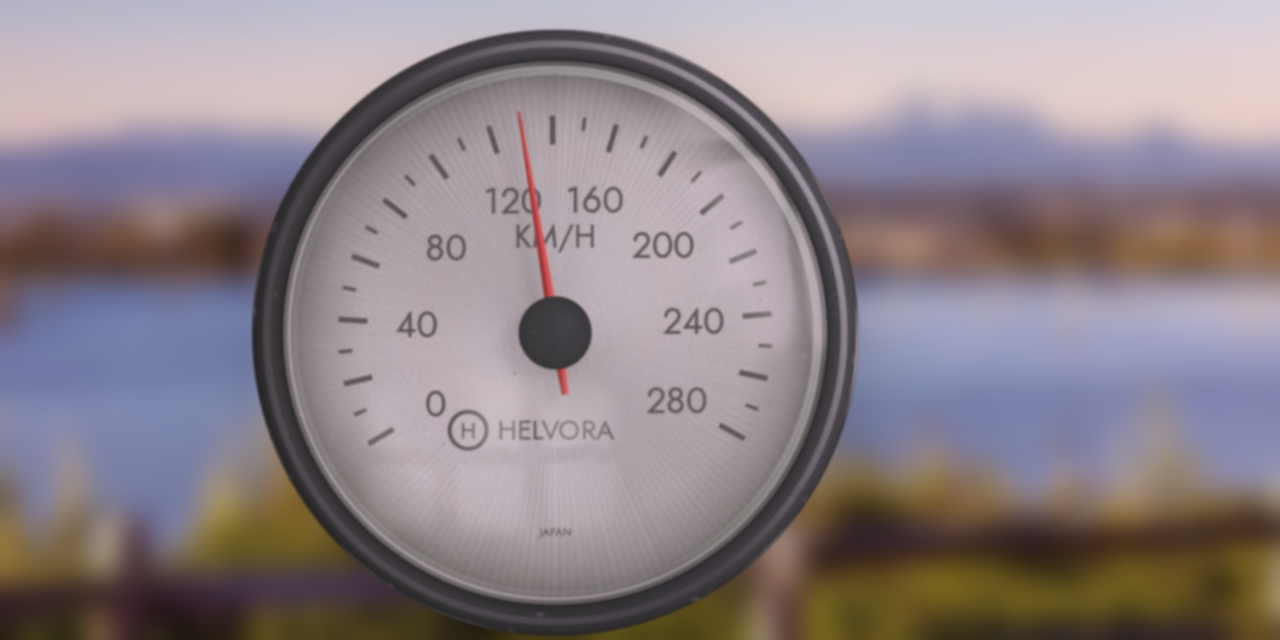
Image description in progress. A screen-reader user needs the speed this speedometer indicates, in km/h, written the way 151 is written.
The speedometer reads 130
